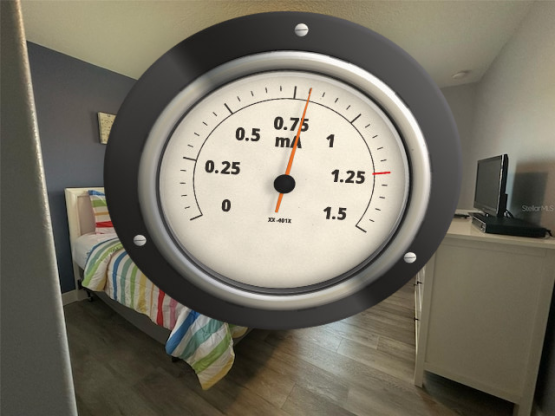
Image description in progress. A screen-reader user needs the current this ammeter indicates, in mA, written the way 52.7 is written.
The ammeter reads 0.8
